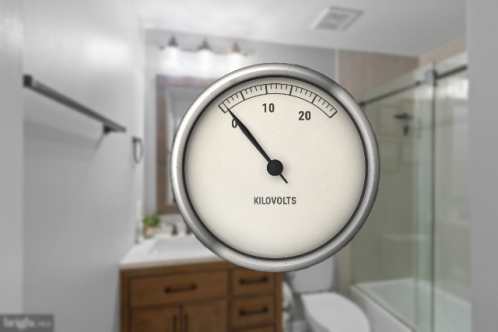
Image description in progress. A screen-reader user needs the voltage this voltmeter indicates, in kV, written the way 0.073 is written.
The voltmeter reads 1
